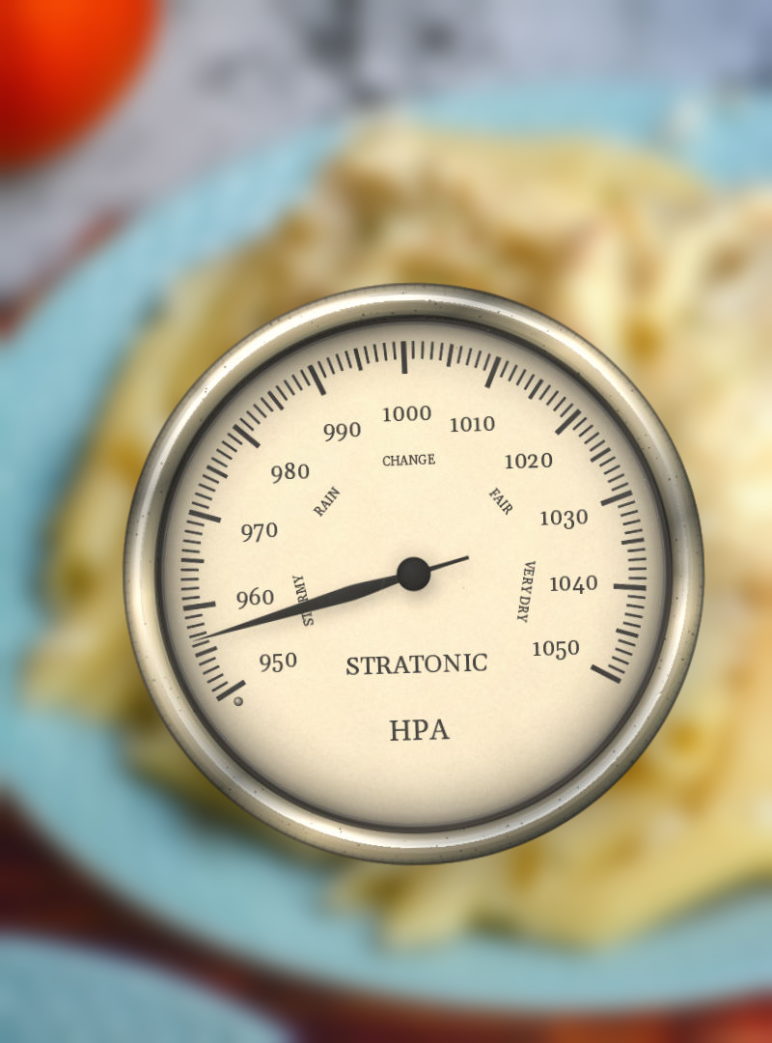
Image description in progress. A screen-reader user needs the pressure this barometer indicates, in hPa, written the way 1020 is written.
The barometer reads 956.5
